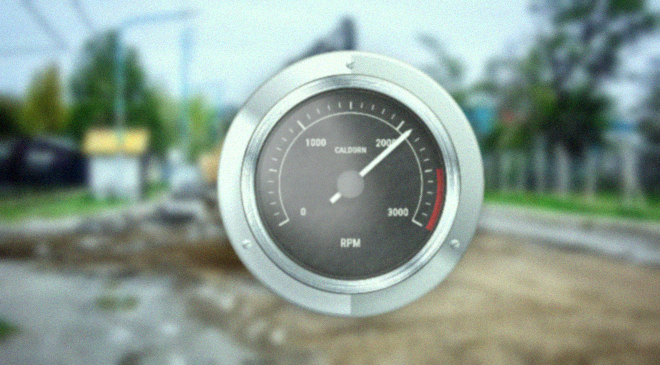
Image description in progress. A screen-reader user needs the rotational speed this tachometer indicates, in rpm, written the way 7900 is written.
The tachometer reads 2100
